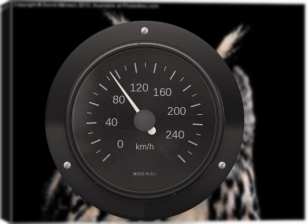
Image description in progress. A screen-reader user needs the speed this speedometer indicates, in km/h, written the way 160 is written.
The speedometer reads 95
